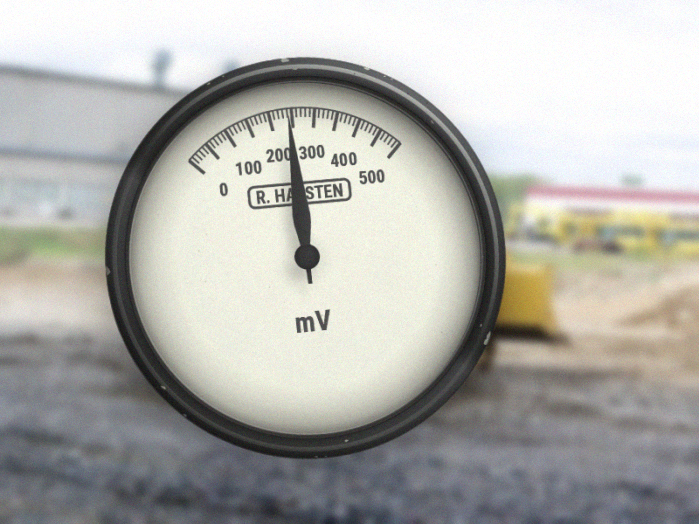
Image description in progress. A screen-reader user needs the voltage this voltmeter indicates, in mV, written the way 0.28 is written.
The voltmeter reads 240
